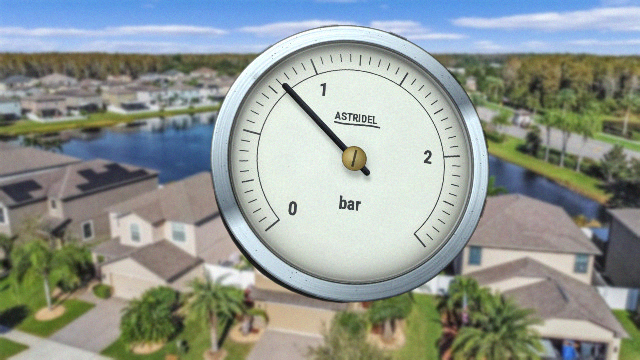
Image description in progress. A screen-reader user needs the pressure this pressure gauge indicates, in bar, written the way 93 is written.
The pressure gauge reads 0.8
